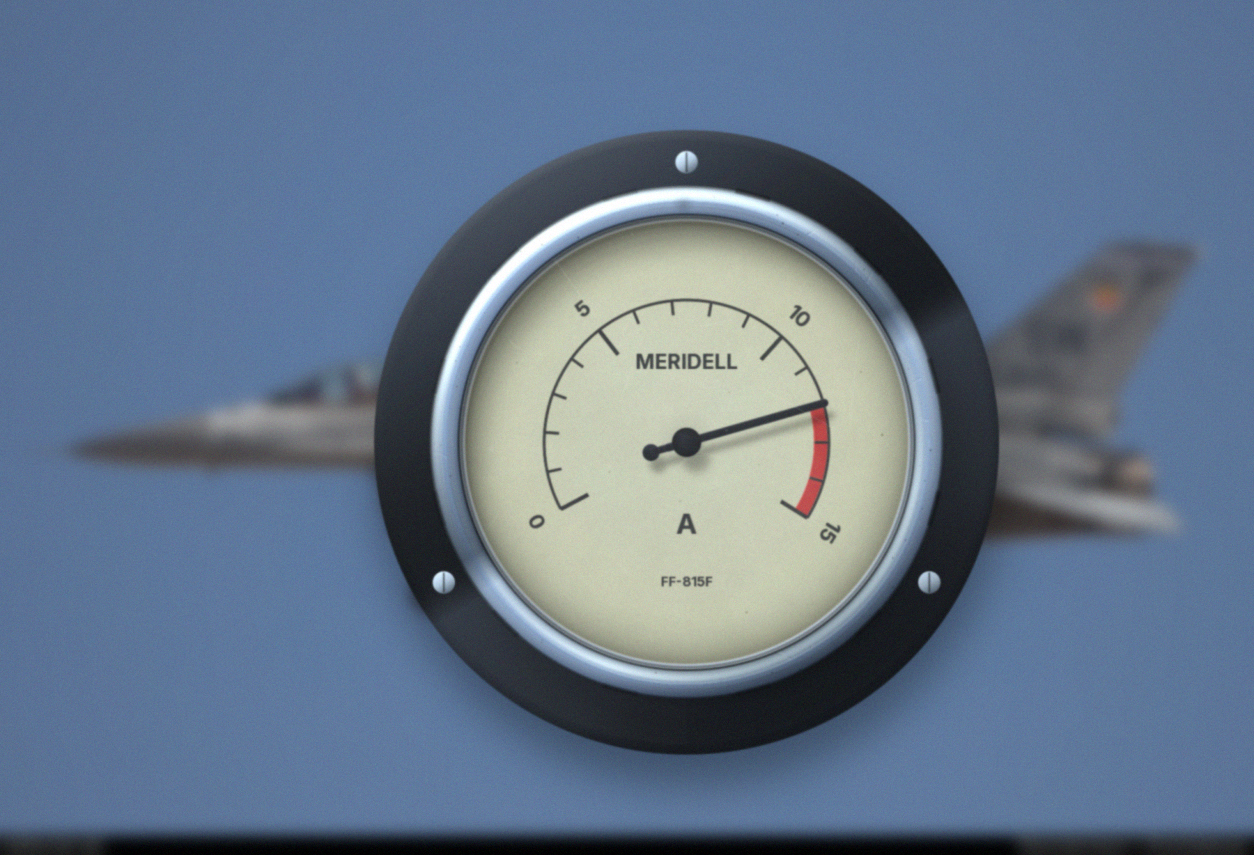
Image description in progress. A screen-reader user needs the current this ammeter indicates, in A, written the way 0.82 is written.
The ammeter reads 12
